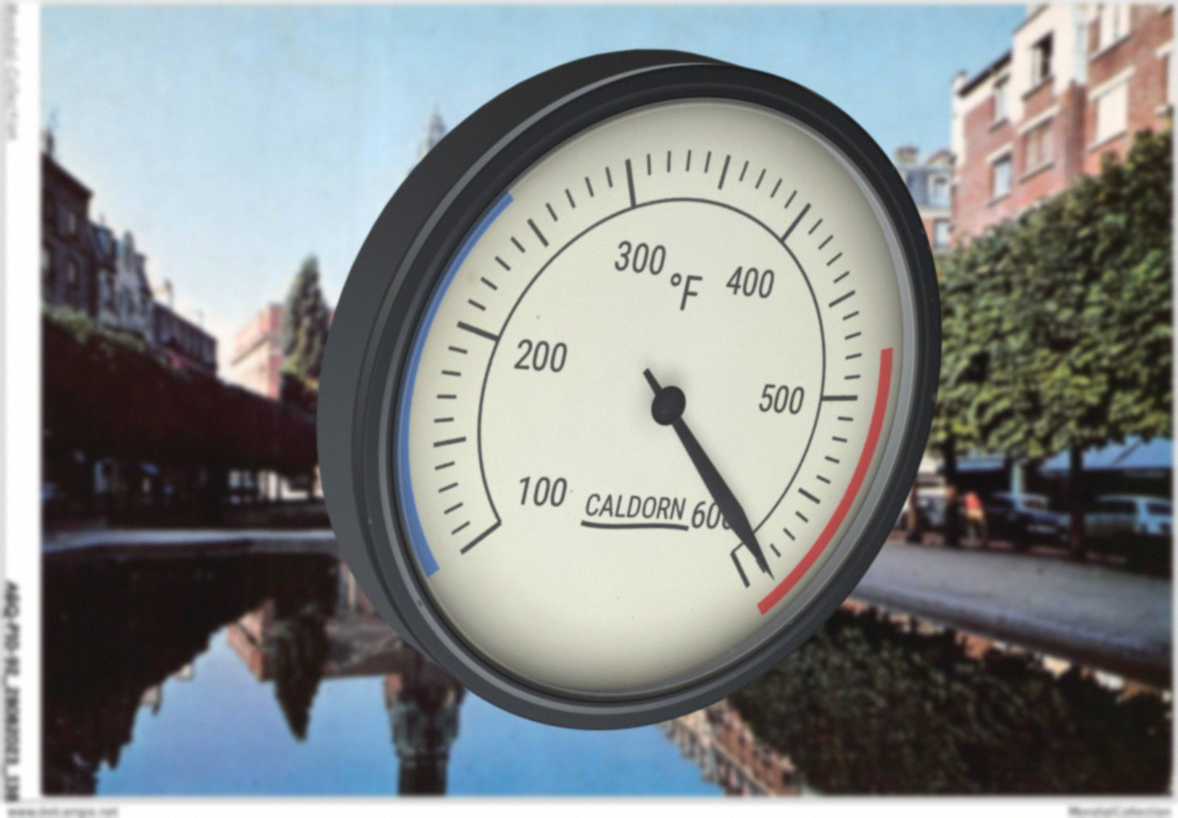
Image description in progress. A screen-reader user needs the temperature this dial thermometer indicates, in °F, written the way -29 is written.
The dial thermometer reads 590
